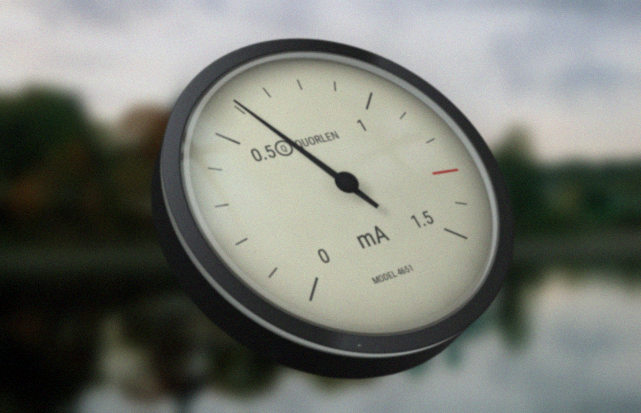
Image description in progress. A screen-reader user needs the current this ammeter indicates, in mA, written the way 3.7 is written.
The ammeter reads 0.6
